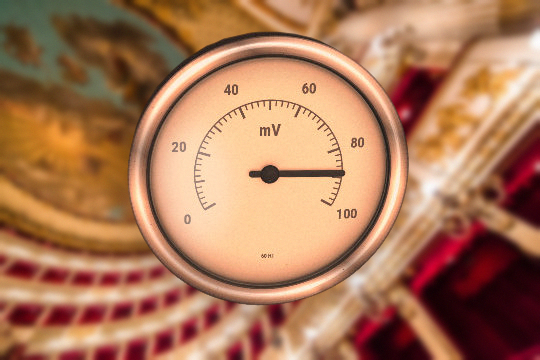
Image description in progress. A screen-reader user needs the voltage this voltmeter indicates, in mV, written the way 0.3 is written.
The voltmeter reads 88
